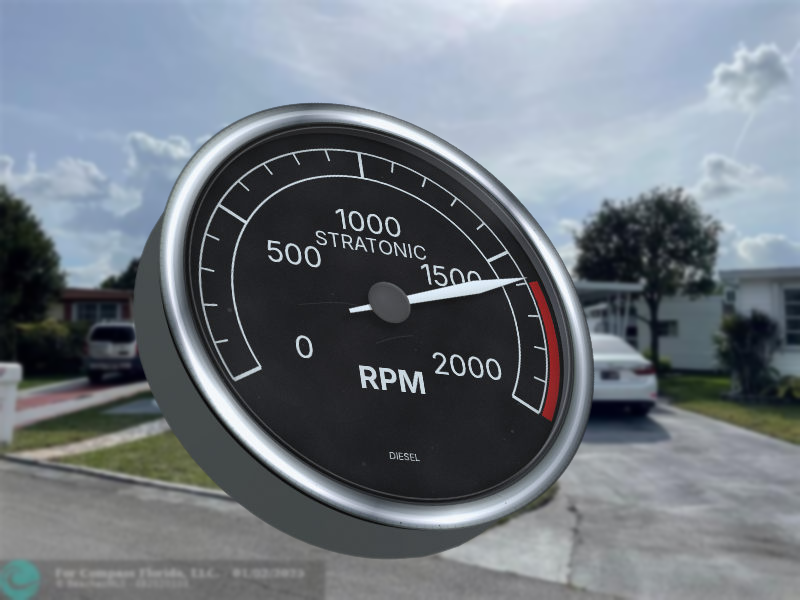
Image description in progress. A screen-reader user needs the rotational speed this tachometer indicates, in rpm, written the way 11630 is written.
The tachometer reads 1600
